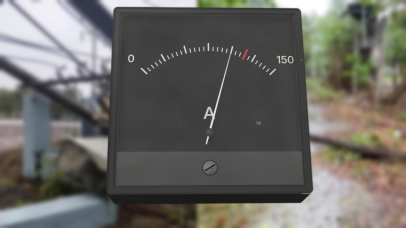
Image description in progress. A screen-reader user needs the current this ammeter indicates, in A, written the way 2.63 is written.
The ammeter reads 100
